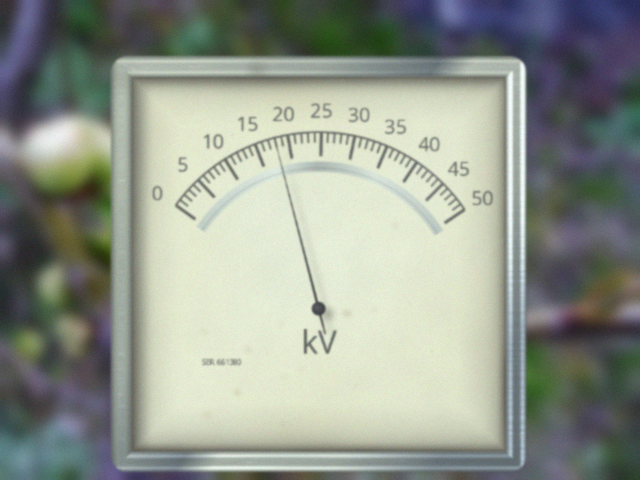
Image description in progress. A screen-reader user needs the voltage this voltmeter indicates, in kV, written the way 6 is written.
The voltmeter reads 18
